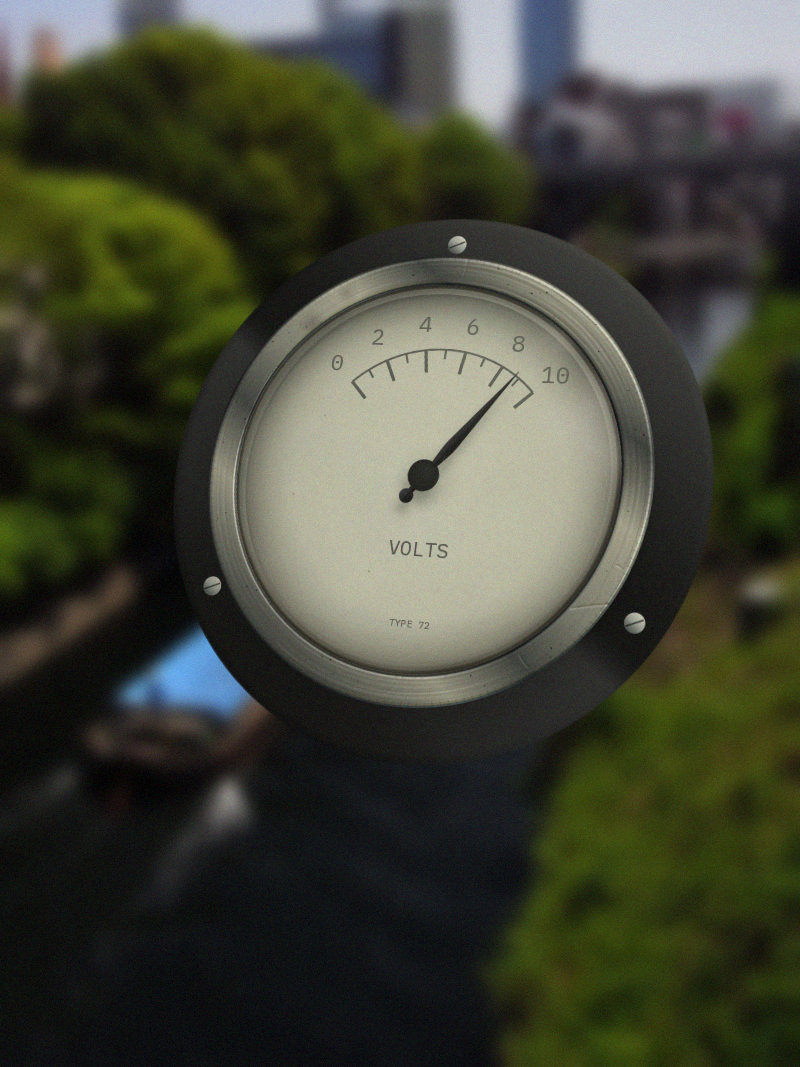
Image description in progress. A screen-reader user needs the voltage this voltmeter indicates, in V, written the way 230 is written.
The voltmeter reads 9
